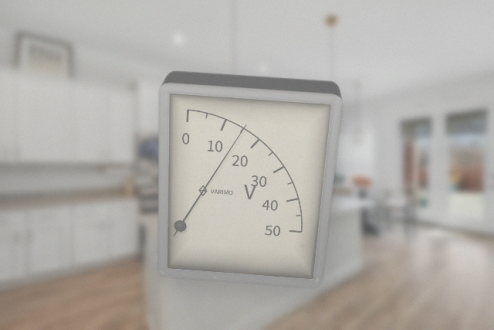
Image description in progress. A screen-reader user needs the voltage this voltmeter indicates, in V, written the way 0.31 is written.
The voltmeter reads 15
